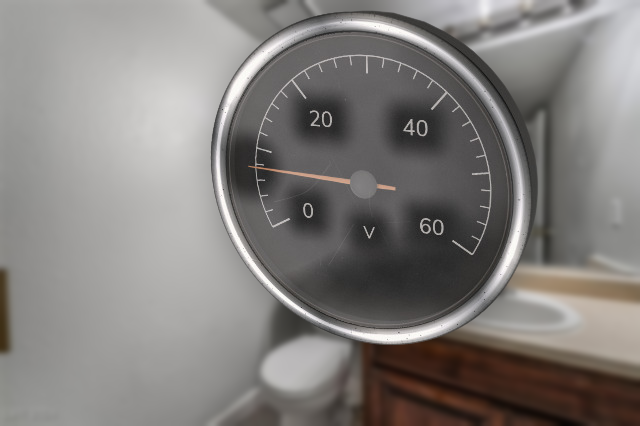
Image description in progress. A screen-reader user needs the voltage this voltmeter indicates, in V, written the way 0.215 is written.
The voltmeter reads 8
